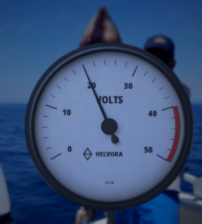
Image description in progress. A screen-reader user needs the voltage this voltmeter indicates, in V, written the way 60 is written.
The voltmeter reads 20
